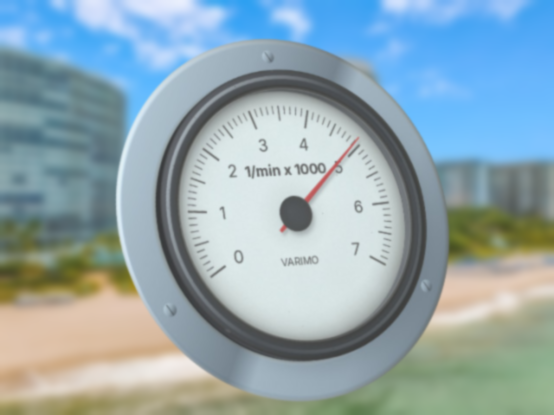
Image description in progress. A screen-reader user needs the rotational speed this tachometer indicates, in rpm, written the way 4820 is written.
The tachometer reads 4900
